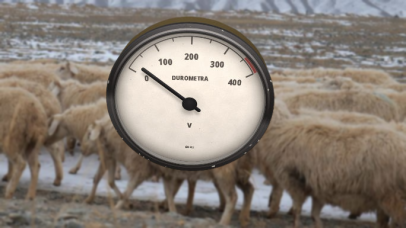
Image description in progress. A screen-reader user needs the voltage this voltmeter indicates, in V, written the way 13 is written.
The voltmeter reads 25
